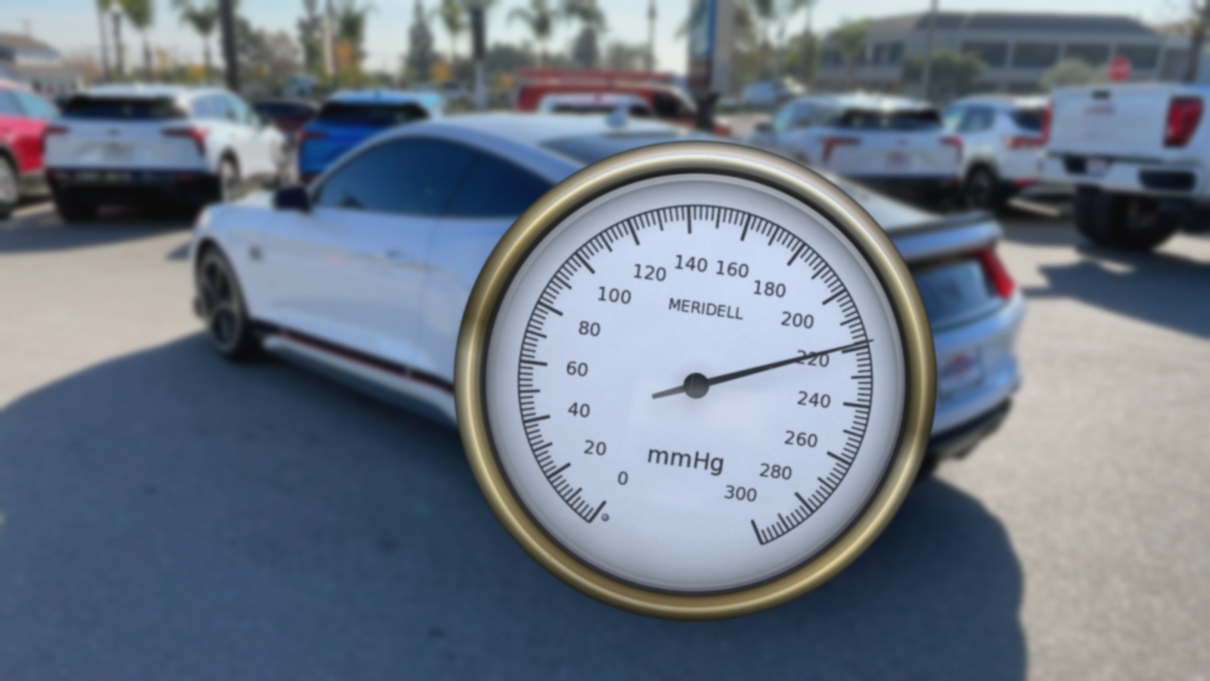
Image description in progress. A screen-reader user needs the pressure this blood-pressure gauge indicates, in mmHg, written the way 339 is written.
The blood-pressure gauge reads 218
